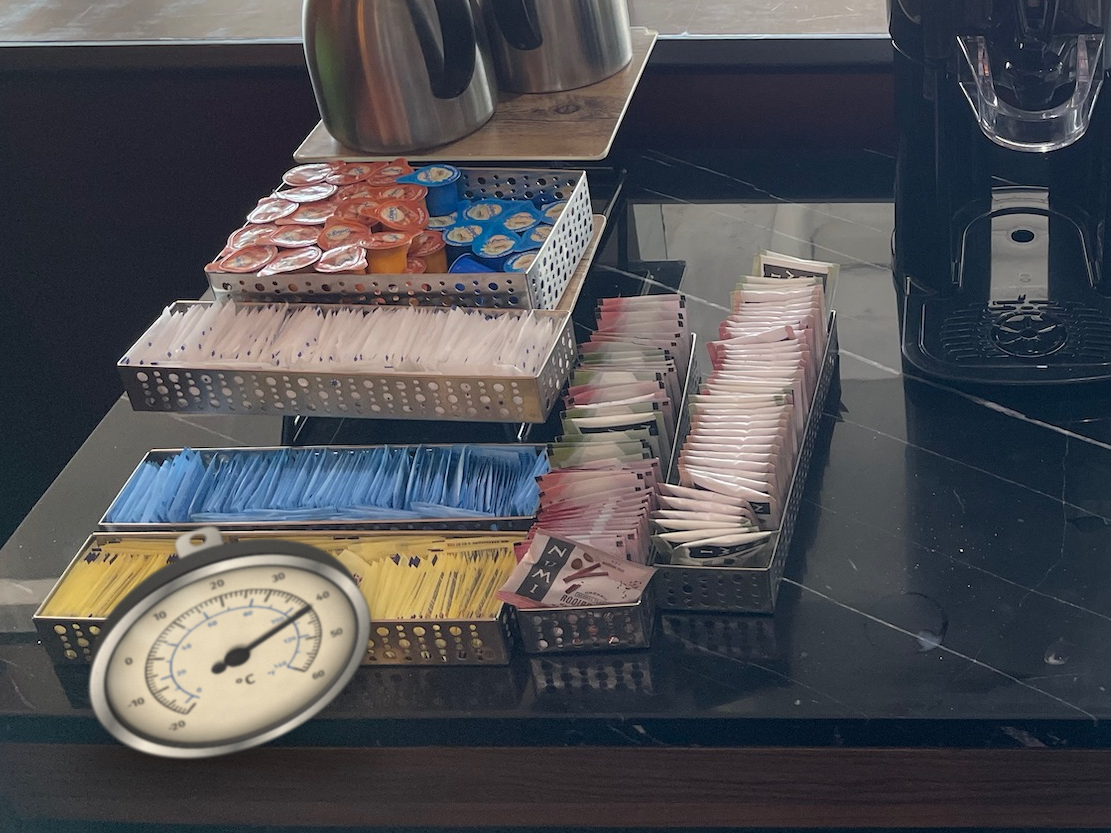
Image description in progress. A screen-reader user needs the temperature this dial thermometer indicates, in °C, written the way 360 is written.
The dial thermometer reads 40
